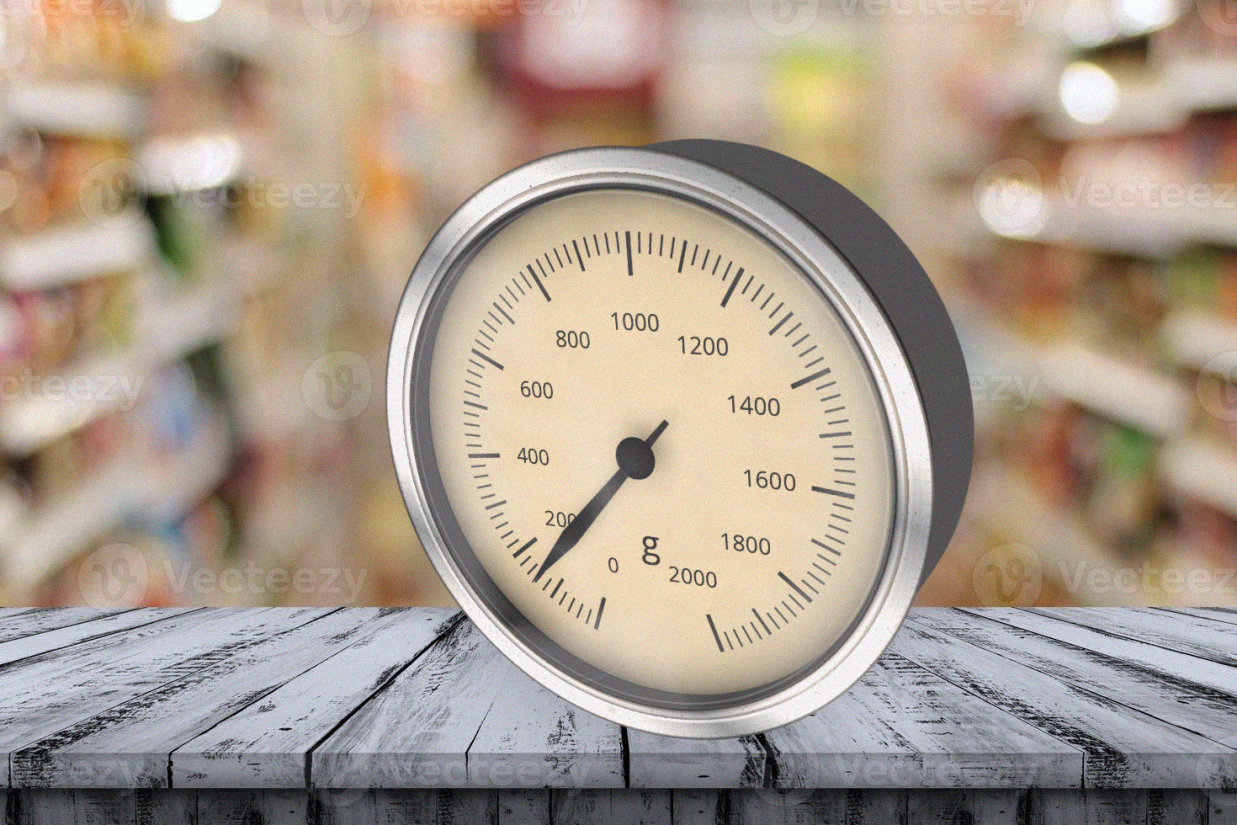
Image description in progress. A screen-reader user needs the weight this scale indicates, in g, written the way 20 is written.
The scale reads 140
